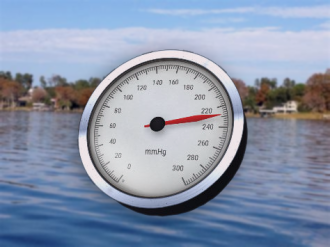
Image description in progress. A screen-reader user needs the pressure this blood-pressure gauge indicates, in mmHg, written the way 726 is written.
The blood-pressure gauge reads 230
